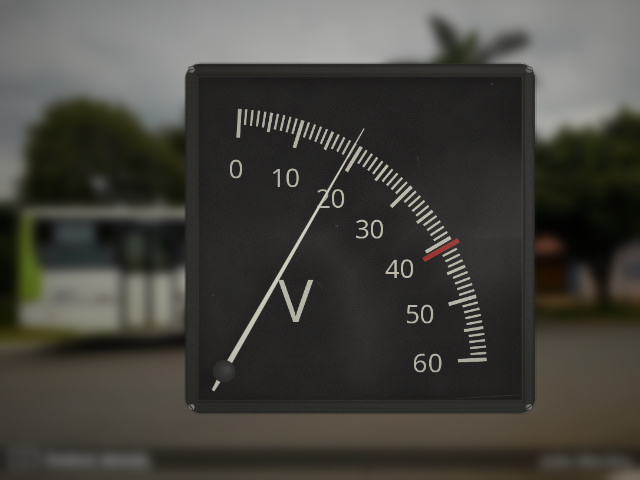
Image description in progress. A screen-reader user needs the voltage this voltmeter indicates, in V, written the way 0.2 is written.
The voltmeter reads 19
